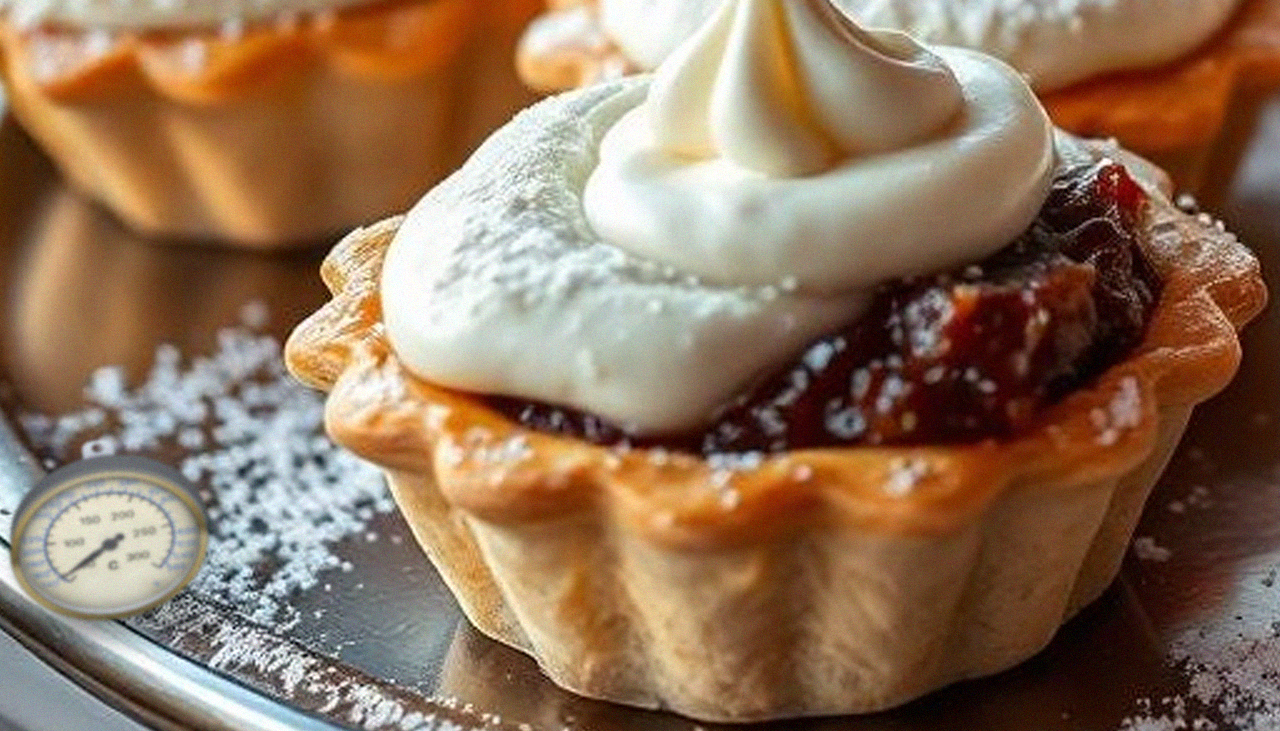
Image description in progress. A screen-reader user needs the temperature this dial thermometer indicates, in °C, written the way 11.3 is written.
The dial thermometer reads 60
